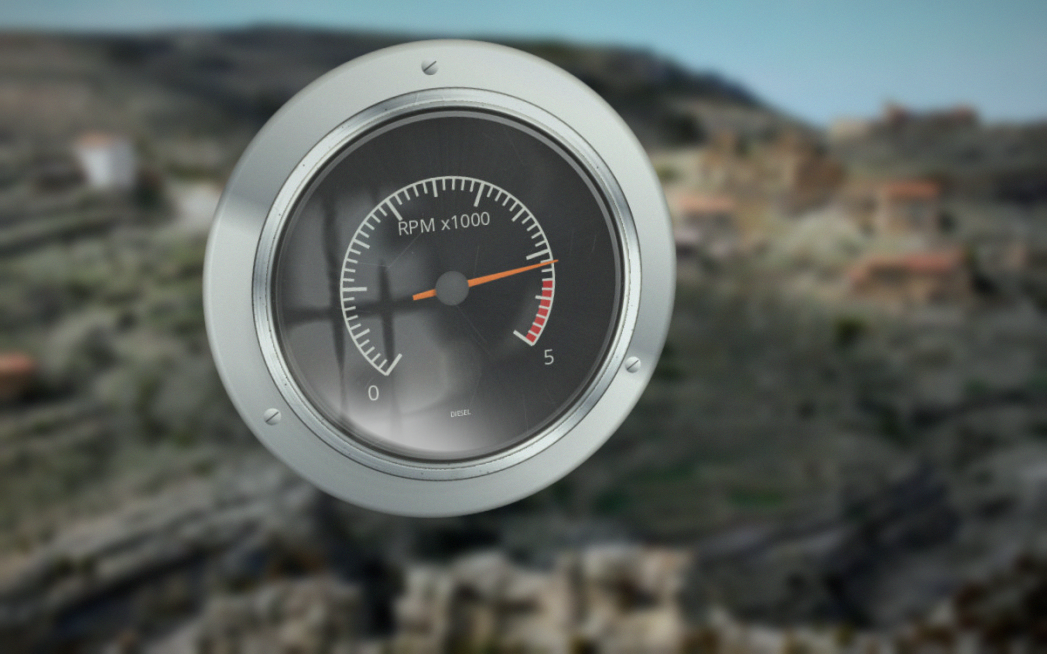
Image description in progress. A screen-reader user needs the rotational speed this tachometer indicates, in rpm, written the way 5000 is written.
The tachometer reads 4100
